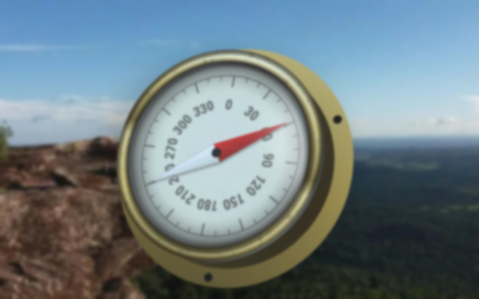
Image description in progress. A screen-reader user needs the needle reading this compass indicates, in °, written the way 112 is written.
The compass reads 60
